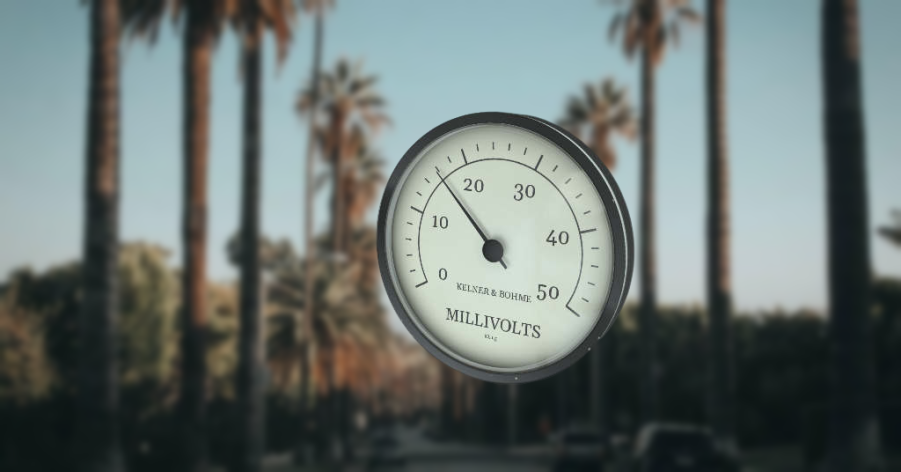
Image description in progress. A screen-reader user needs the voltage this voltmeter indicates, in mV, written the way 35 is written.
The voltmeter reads 16
